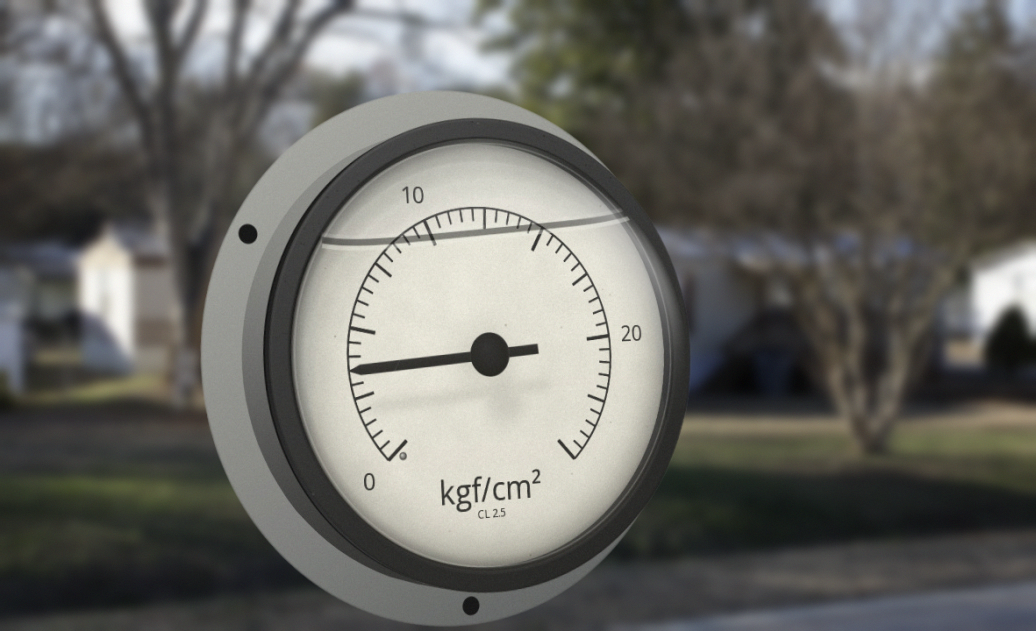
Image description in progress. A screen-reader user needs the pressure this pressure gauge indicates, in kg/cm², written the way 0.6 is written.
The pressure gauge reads 3.5
